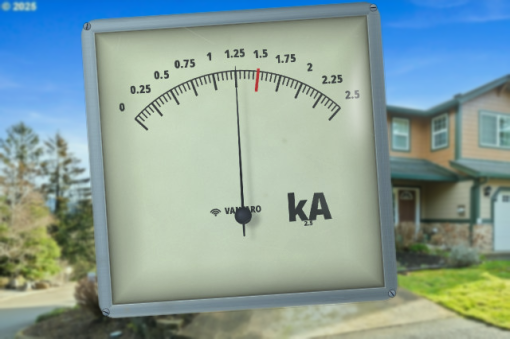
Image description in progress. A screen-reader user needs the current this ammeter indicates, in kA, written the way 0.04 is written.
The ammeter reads 1.25
